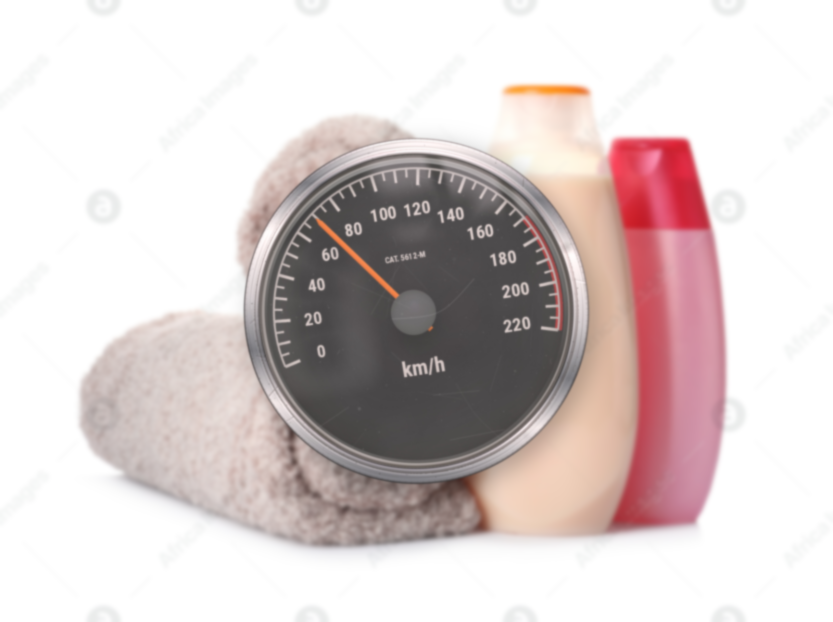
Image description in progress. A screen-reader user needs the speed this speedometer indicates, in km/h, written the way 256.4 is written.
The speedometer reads 70
